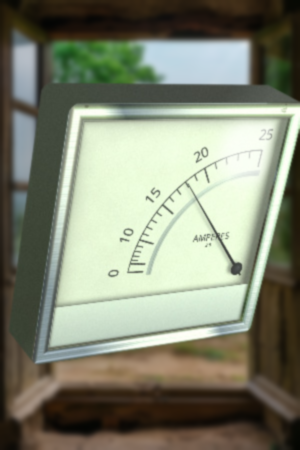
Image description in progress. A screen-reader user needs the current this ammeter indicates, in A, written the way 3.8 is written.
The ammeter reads 18
